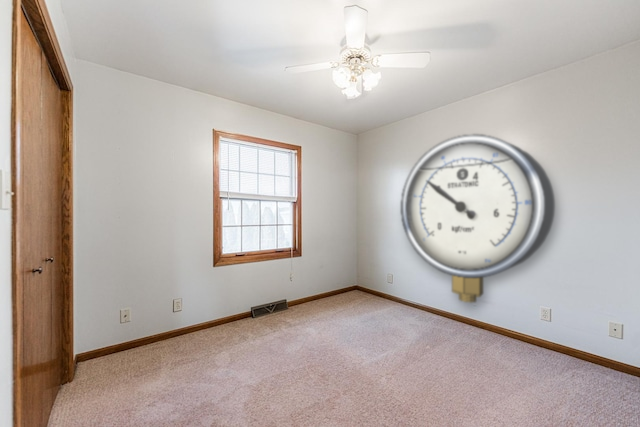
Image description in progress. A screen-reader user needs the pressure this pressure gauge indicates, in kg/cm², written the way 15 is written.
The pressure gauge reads 2
